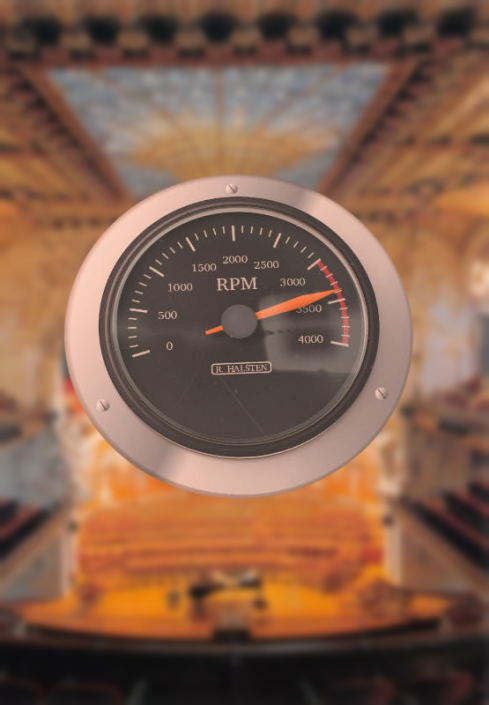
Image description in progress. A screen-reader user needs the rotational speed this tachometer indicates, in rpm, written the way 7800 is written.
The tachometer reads 3400
